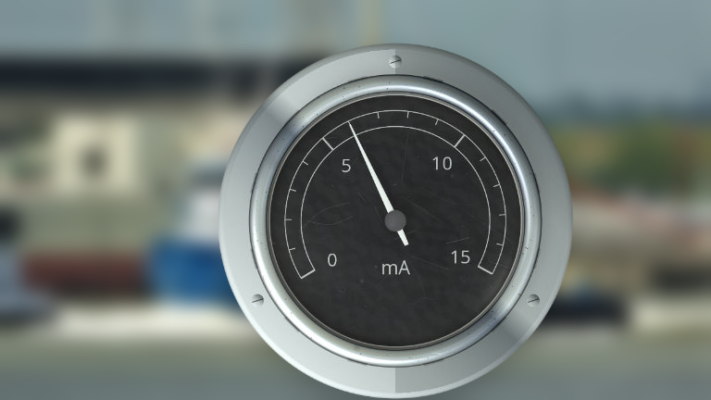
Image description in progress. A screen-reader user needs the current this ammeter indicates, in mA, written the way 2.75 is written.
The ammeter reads 6
